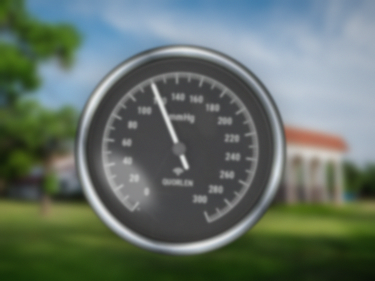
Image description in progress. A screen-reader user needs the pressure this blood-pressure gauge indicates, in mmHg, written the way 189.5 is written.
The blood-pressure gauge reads 120
